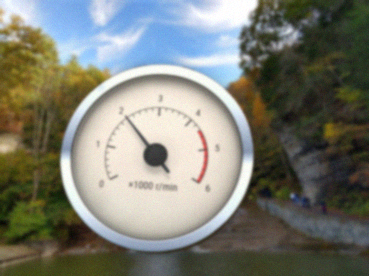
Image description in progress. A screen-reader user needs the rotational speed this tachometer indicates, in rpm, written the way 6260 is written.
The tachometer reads 2000
